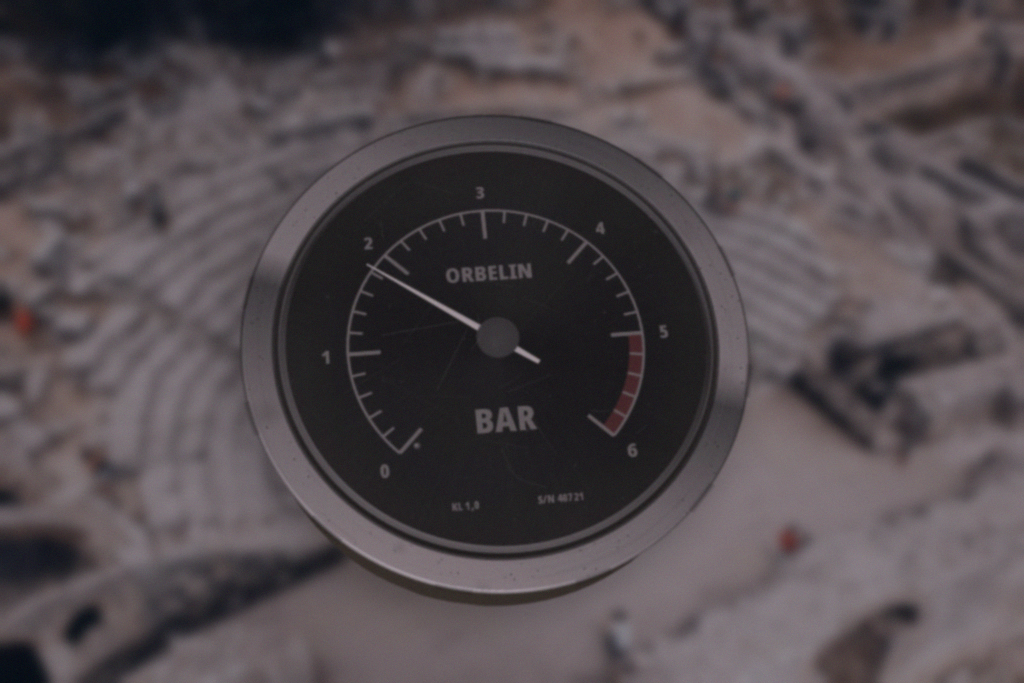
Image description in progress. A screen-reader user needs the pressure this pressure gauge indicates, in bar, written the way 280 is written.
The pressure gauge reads 1.8
